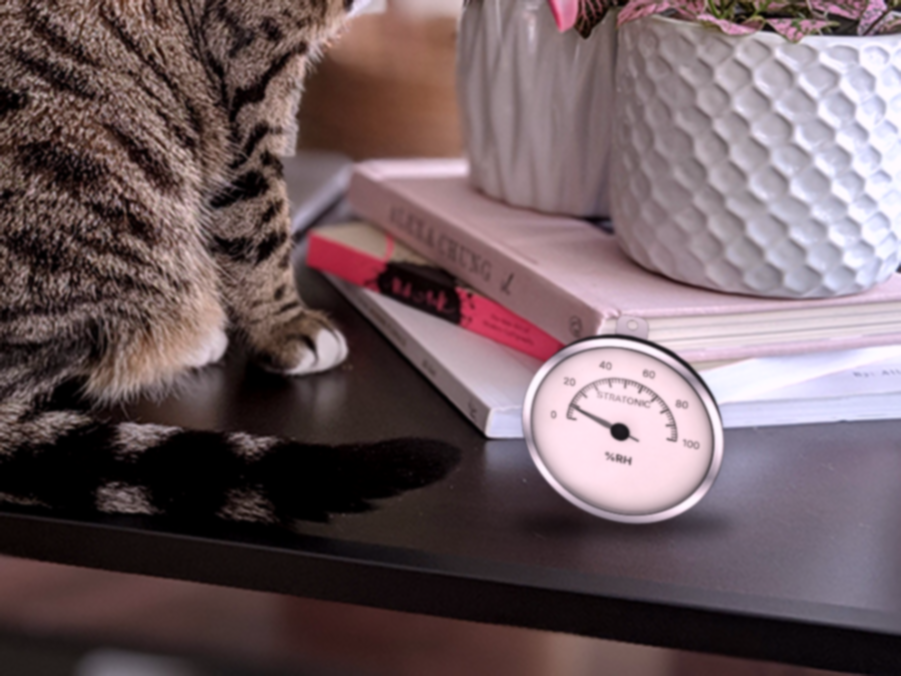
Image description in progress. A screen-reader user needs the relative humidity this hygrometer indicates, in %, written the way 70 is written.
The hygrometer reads 10
